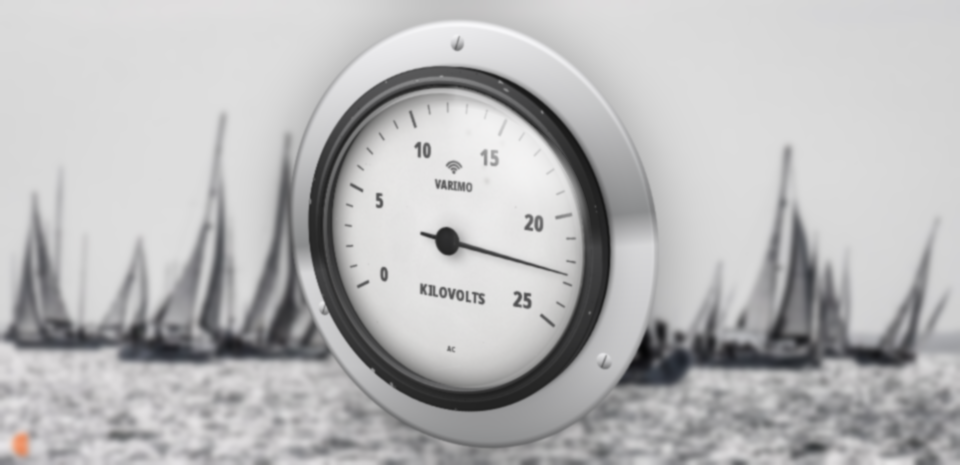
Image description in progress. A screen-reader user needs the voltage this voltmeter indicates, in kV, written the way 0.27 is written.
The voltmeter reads 22.5
